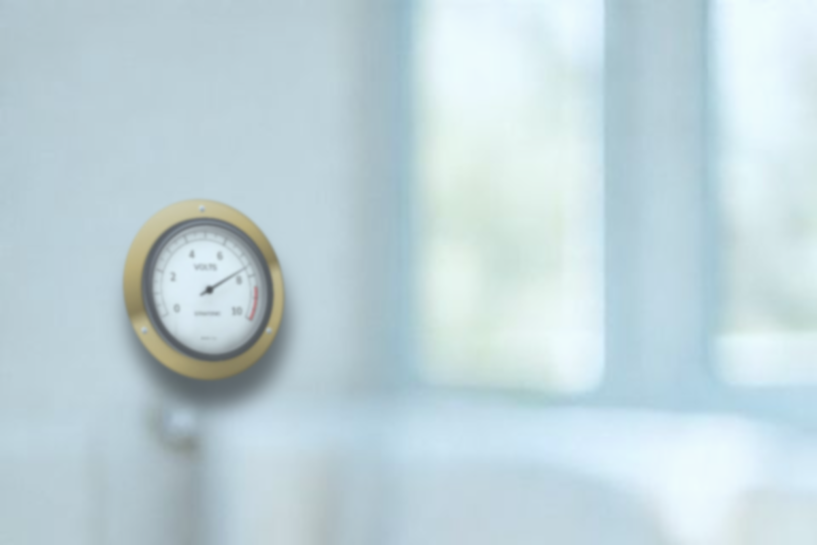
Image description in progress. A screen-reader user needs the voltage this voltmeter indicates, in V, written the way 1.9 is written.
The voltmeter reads 7.5
